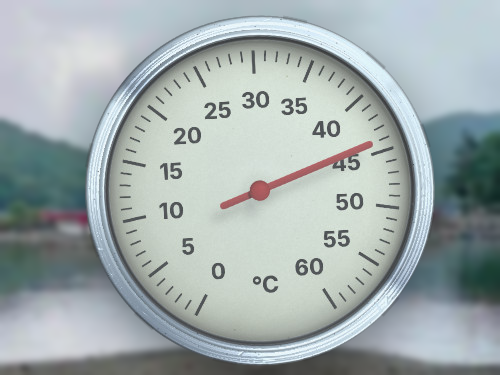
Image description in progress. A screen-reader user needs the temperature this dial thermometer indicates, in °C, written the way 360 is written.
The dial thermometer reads 44
